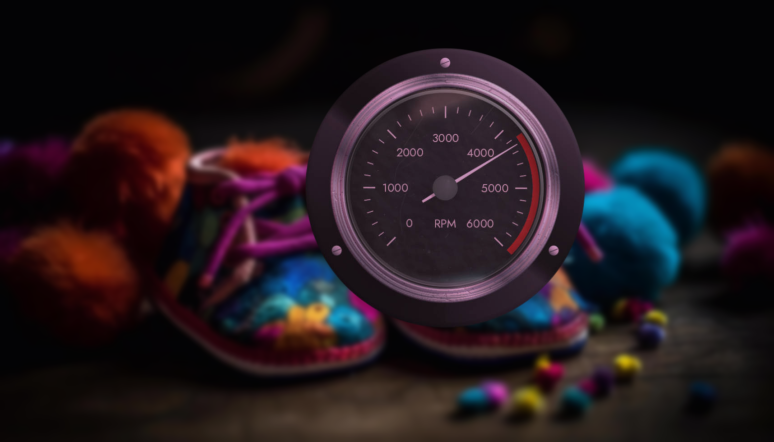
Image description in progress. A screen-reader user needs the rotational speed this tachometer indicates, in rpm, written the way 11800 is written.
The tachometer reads 4300
